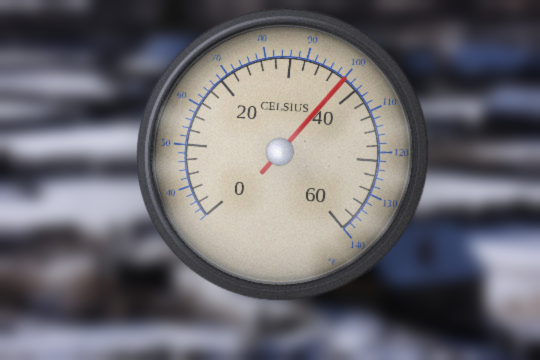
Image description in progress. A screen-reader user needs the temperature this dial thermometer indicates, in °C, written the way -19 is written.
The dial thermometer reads 38
